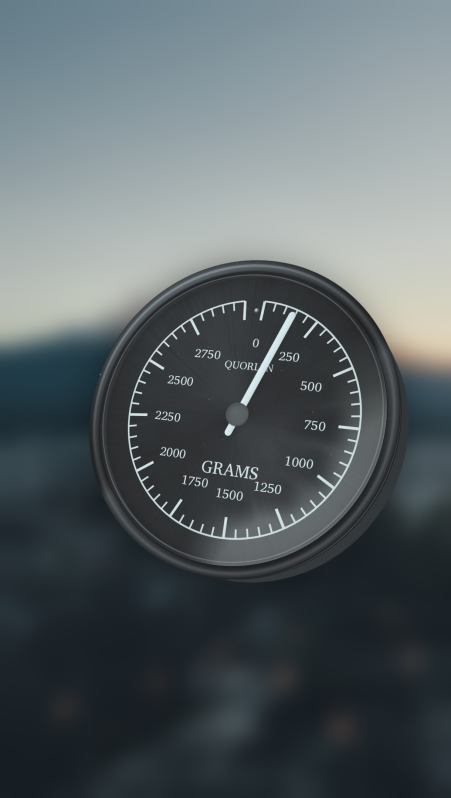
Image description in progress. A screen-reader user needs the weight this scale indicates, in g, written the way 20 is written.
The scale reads 150
